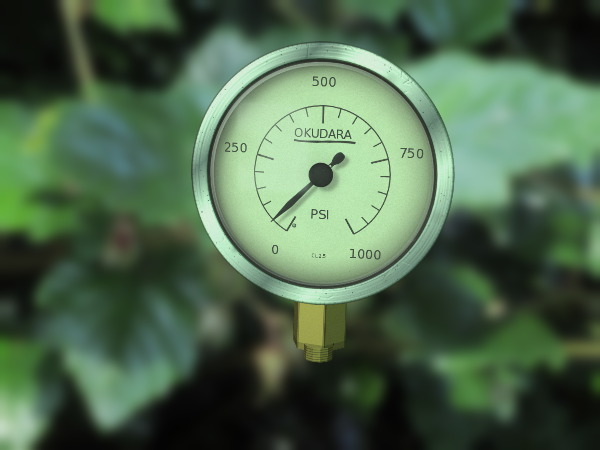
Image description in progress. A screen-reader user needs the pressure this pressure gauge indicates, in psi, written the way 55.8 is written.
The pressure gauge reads 50
